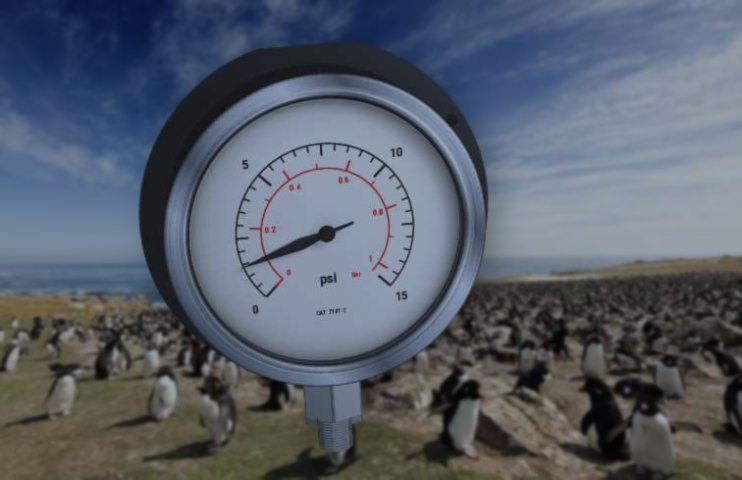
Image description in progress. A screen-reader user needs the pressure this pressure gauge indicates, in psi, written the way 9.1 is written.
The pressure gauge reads 1.5
